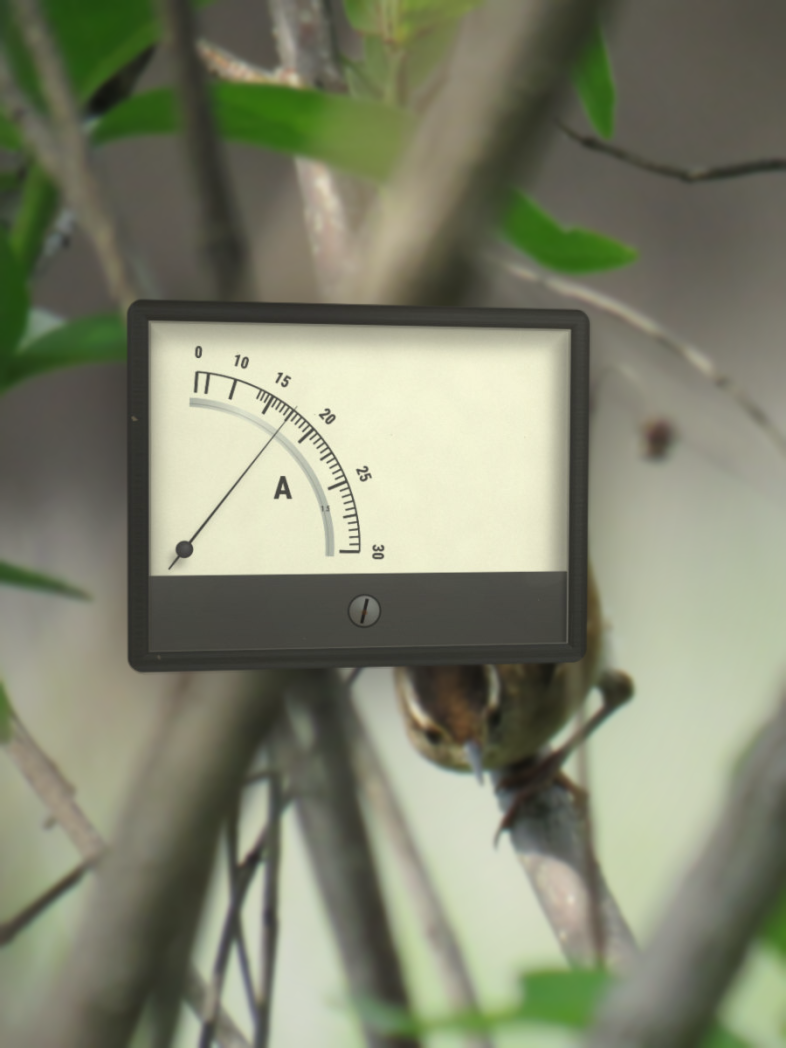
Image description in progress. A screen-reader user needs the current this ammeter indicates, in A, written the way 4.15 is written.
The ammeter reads 17.5
